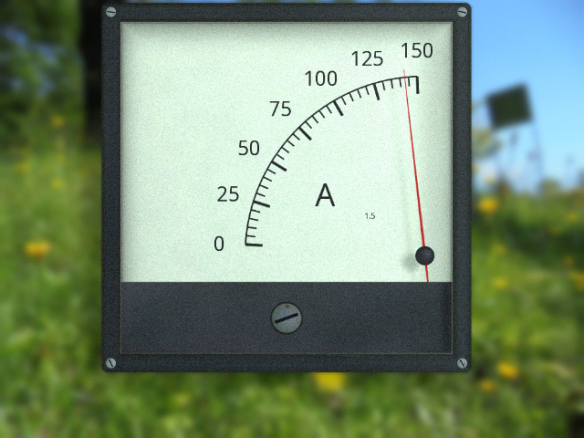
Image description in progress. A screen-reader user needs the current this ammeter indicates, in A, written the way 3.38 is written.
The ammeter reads 142.5
